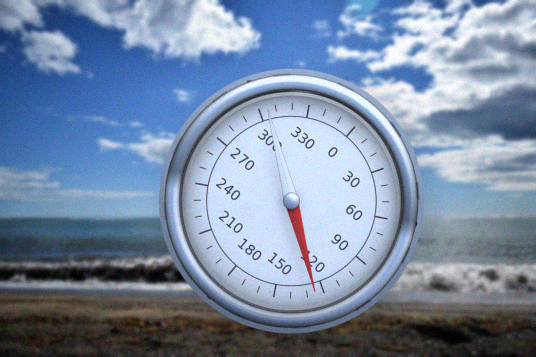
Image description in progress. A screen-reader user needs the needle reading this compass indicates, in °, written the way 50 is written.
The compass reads 125
